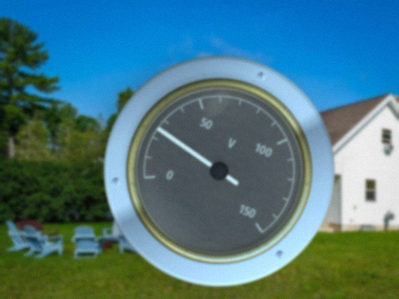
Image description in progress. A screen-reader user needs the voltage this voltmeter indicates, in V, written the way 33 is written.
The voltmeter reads 25
